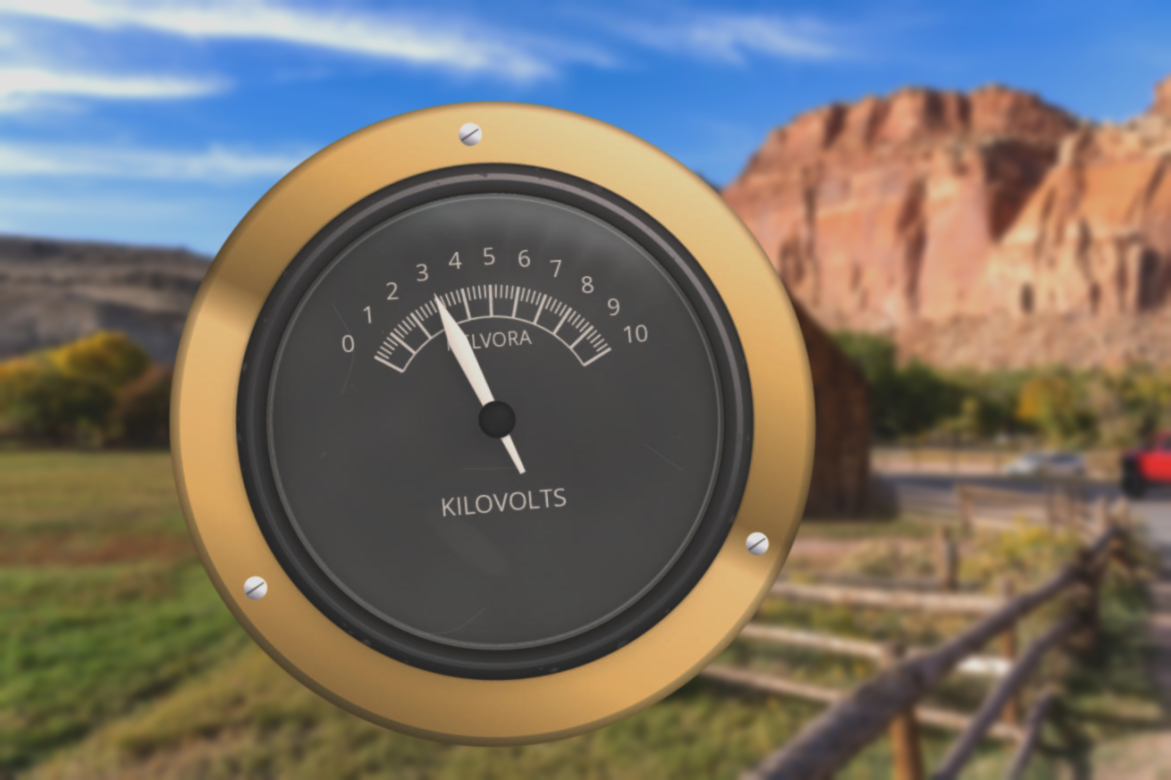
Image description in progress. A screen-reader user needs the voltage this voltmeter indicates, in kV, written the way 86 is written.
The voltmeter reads 3
